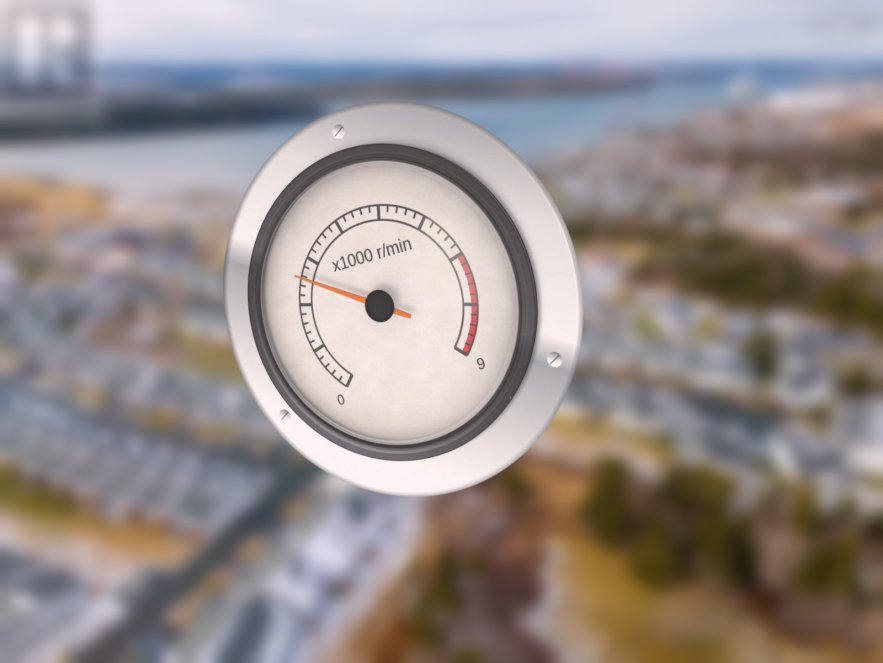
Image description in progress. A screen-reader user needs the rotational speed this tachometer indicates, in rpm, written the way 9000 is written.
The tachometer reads 2600
